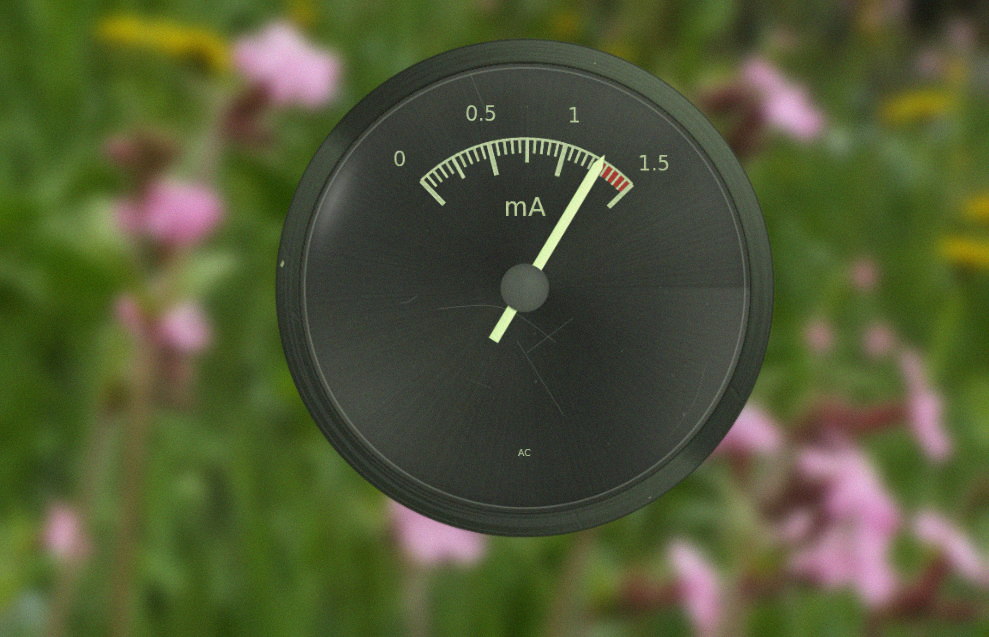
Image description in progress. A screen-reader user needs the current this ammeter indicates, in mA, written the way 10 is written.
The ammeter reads 1.25
